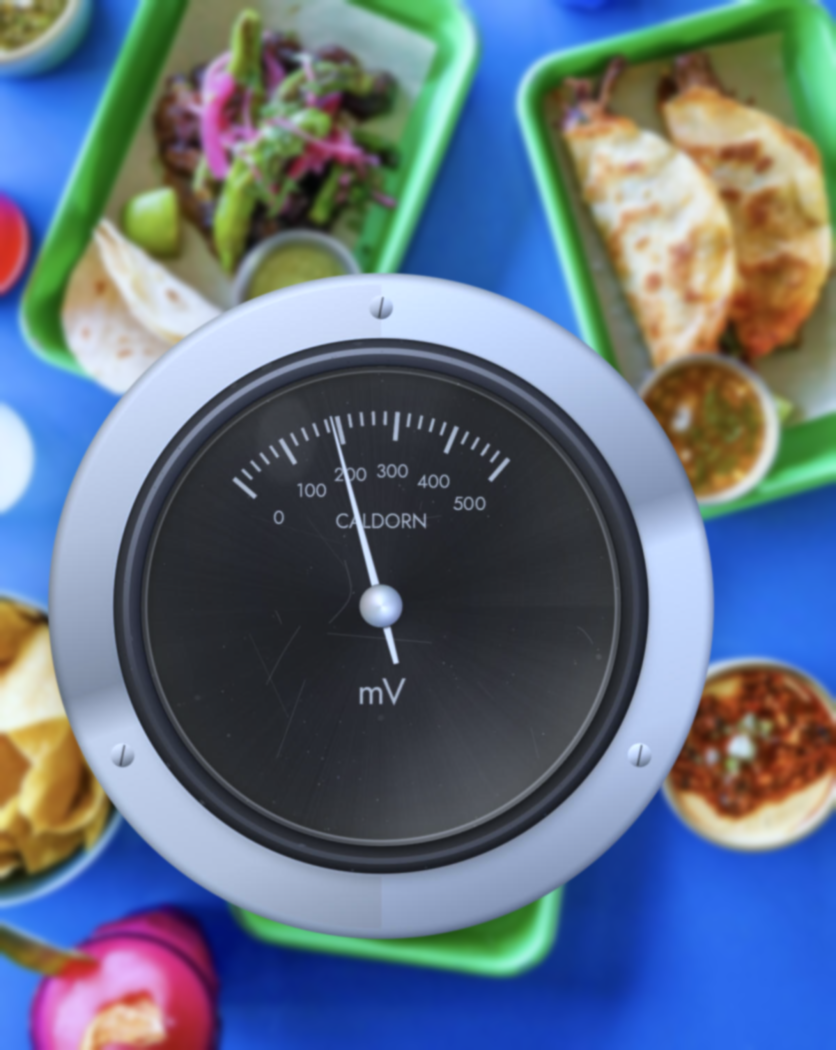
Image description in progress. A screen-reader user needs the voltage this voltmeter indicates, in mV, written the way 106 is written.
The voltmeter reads 190
